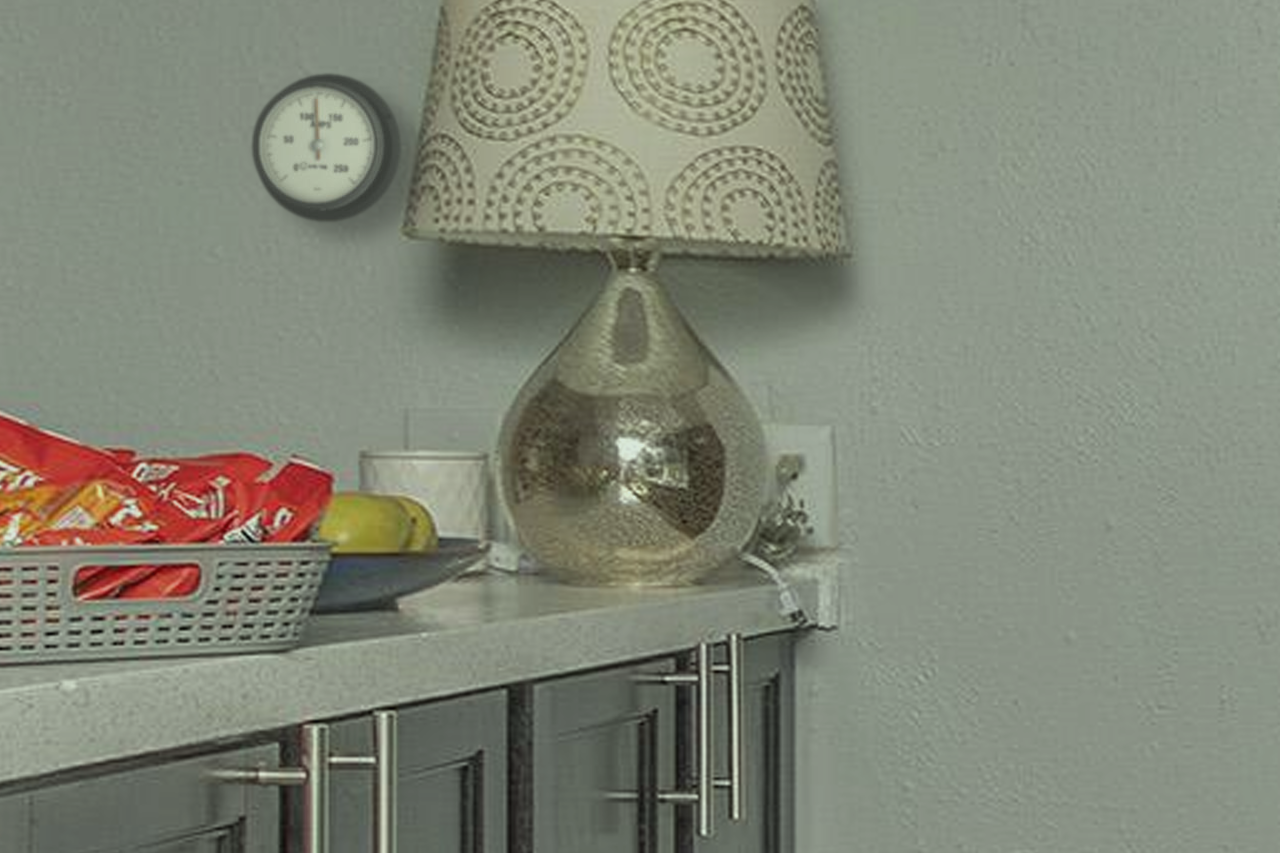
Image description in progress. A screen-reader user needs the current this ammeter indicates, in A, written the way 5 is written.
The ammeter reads 120
